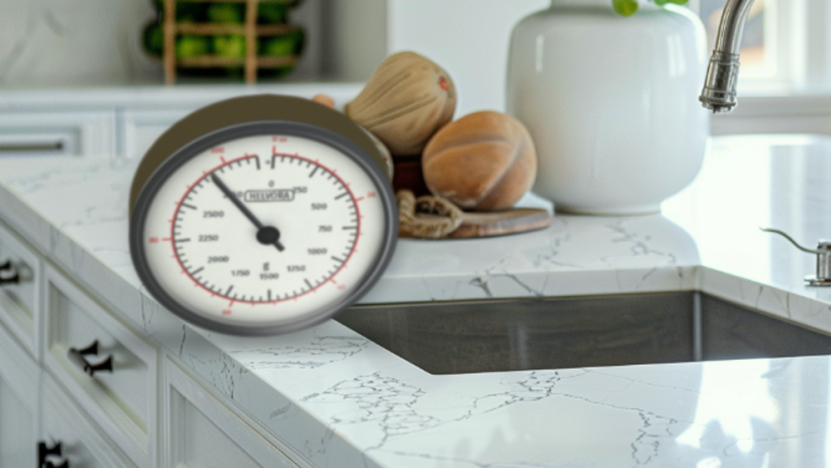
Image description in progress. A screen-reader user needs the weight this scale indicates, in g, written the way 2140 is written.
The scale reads 2750
